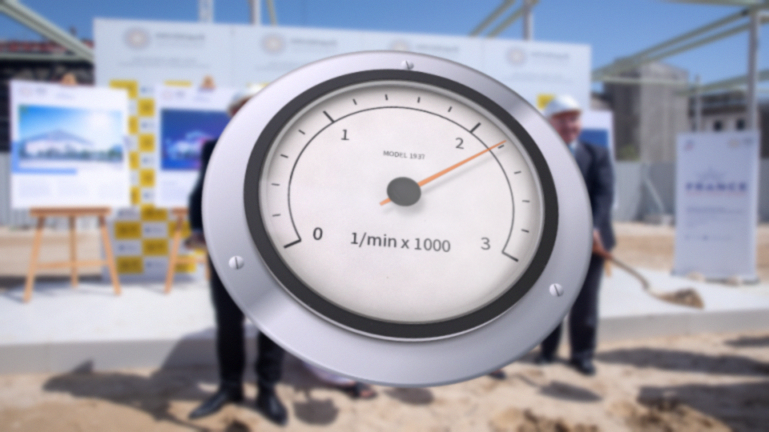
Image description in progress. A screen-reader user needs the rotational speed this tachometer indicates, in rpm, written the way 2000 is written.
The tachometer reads 2200
